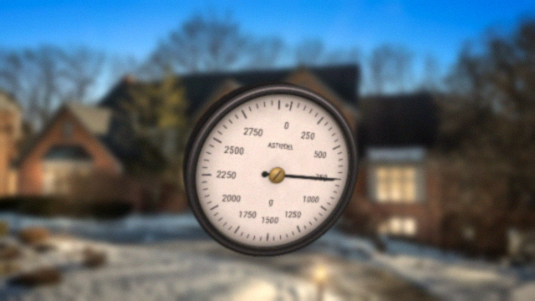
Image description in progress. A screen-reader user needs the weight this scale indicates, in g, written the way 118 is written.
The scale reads 750
